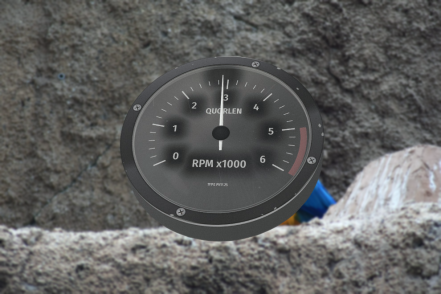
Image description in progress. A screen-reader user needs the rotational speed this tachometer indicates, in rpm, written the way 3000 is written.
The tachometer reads 2900
